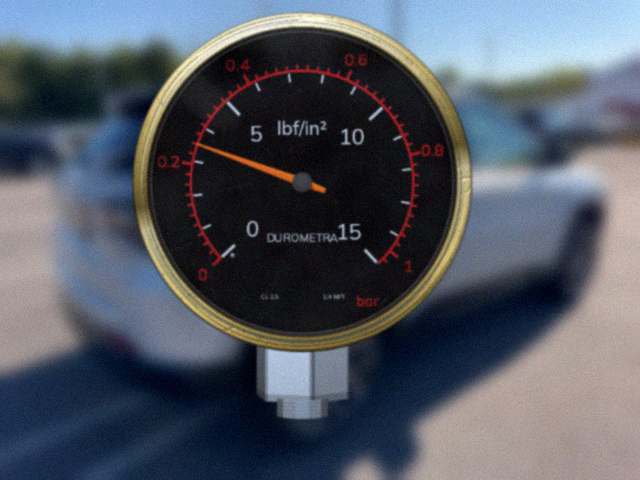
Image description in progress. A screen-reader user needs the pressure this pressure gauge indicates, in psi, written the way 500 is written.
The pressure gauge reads 3.5
